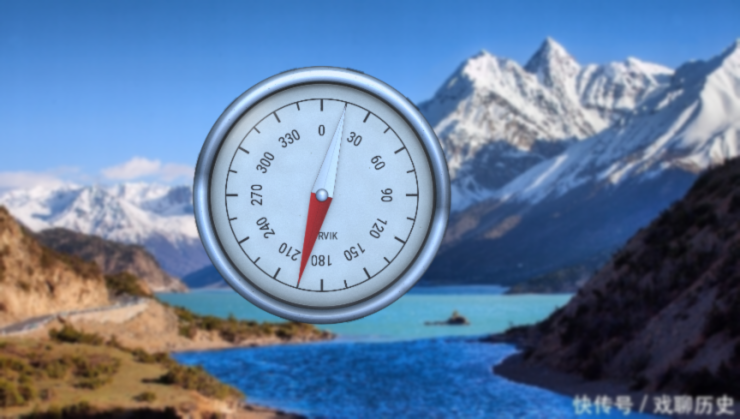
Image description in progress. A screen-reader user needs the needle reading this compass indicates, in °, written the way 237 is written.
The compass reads 195
